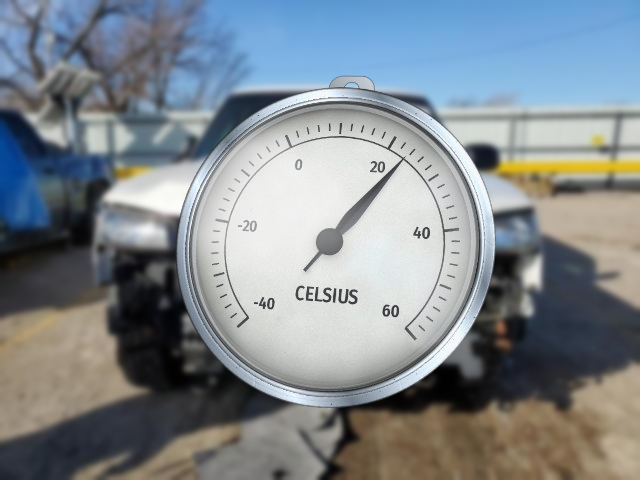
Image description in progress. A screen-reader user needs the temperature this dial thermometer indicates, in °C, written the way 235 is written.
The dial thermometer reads 24
